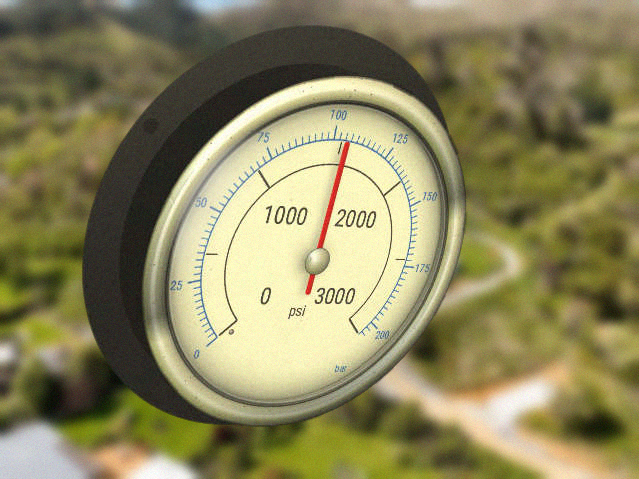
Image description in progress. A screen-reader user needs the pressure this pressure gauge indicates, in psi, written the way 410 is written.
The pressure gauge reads 1500
